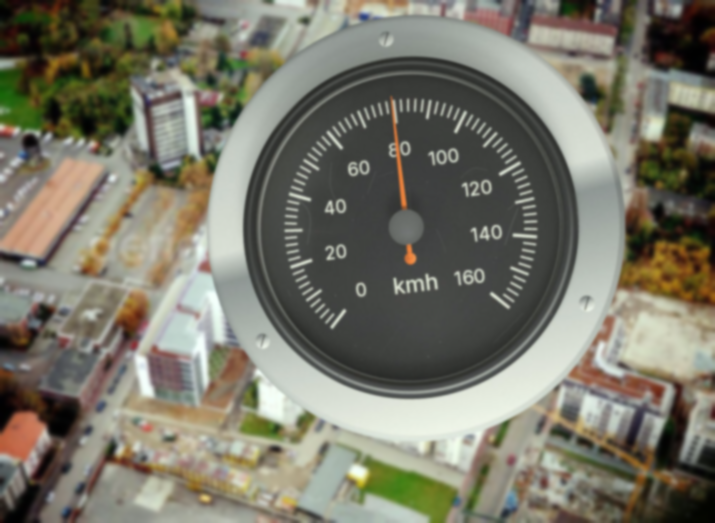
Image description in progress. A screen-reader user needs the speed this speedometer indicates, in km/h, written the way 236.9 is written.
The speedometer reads 80
